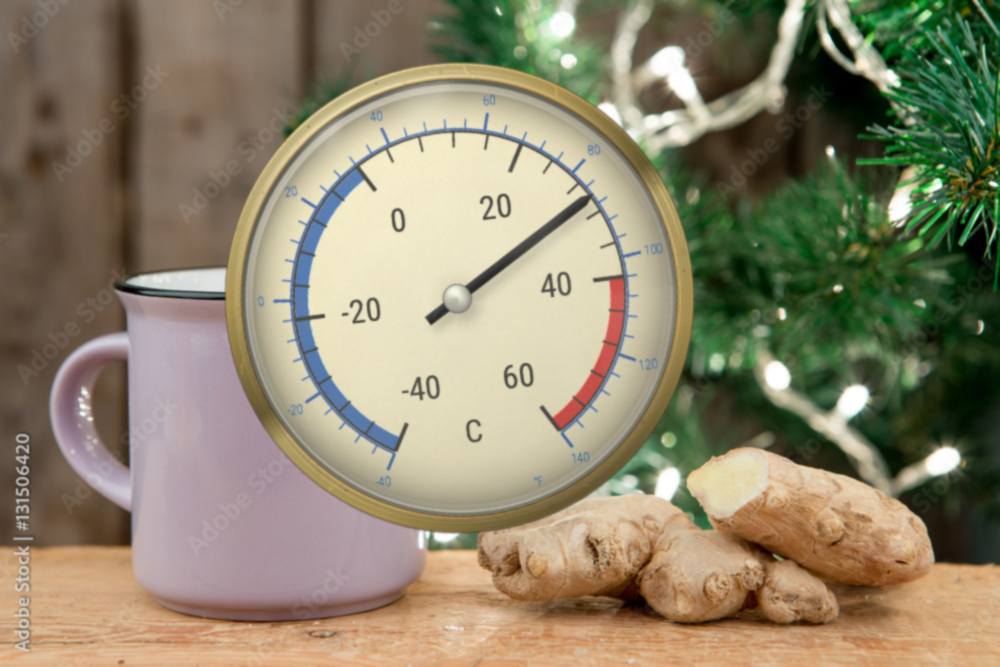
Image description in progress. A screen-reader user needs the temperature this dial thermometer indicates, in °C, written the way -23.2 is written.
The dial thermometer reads 30
